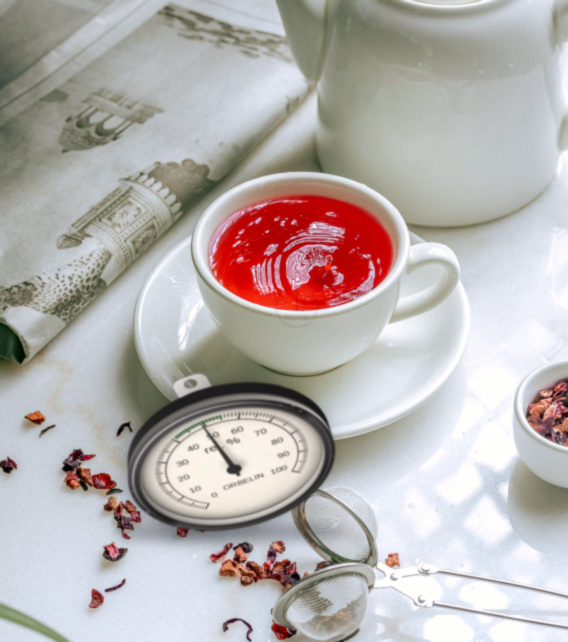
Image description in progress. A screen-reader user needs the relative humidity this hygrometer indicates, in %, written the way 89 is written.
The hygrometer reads 50
